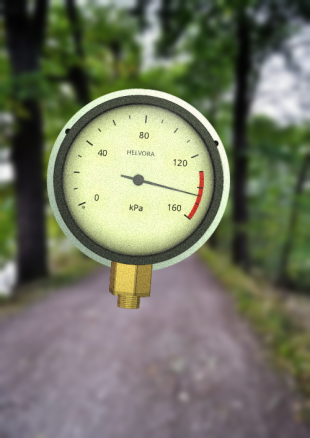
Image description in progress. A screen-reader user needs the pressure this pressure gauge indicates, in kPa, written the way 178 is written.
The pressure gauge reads 145
